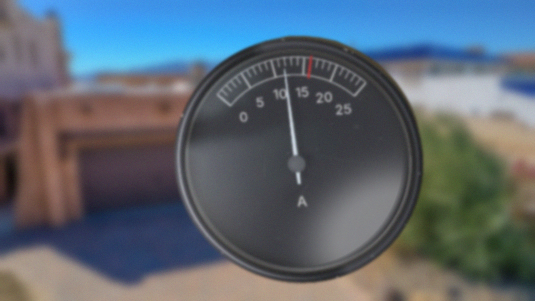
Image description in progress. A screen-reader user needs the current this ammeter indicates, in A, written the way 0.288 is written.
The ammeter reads 12
